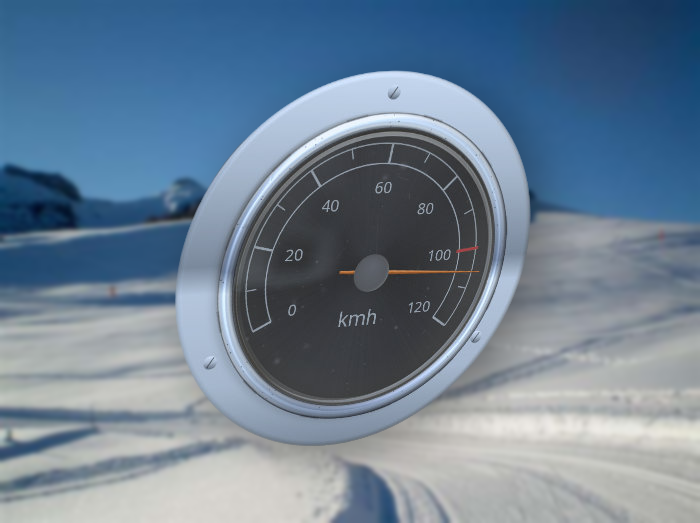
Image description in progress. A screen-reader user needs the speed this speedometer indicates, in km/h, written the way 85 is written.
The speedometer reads 105
